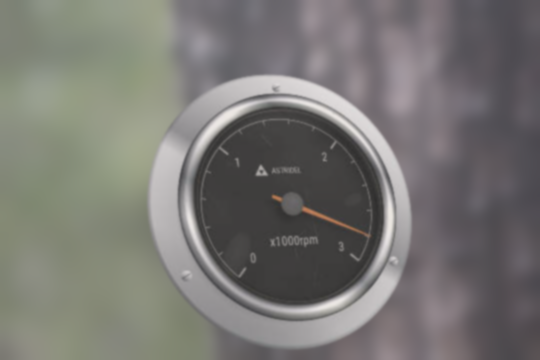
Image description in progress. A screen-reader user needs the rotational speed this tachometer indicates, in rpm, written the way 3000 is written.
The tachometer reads 2800
